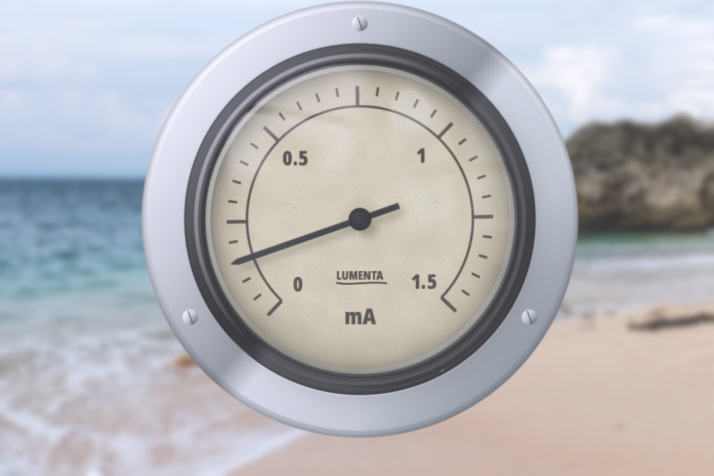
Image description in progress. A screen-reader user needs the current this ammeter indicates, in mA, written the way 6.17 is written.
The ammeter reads 0.15
